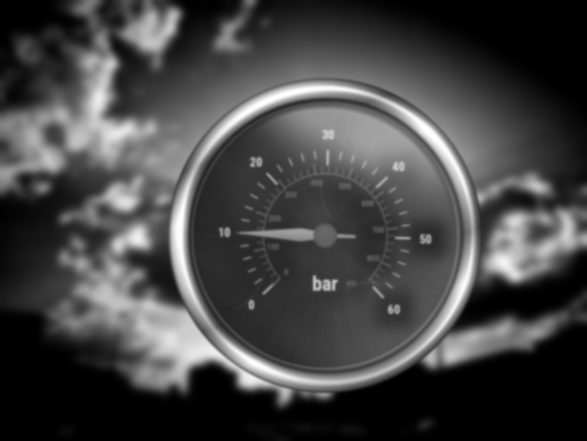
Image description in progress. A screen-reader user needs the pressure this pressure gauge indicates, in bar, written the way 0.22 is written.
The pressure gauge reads 10
